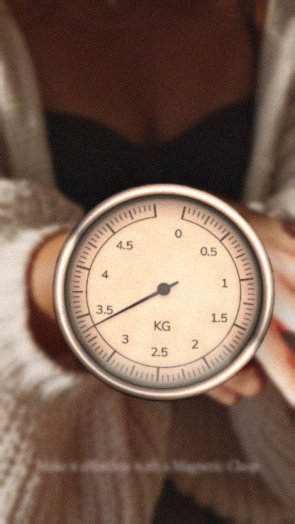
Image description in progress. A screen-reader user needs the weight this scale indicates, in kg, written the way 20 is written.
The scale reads 3.35
